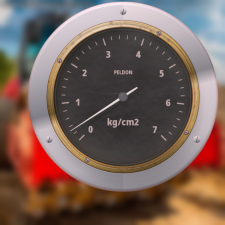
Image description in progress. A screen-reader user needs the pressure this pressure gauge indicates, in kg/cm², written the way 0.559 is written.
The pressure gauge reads 0.3
